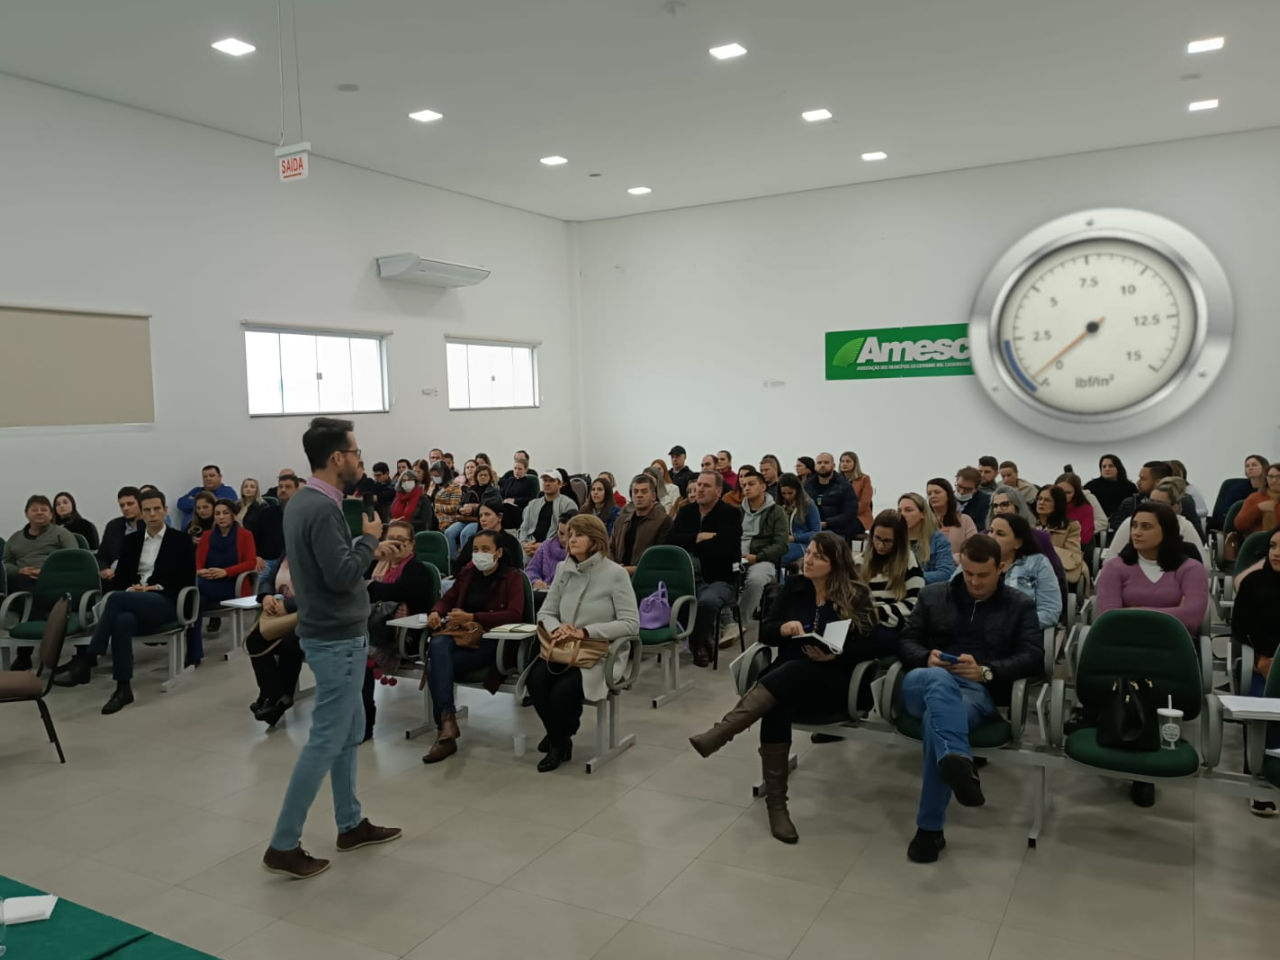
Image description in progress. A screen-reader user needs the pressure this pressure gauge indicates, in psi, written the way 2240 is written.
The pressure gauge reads 0.5
